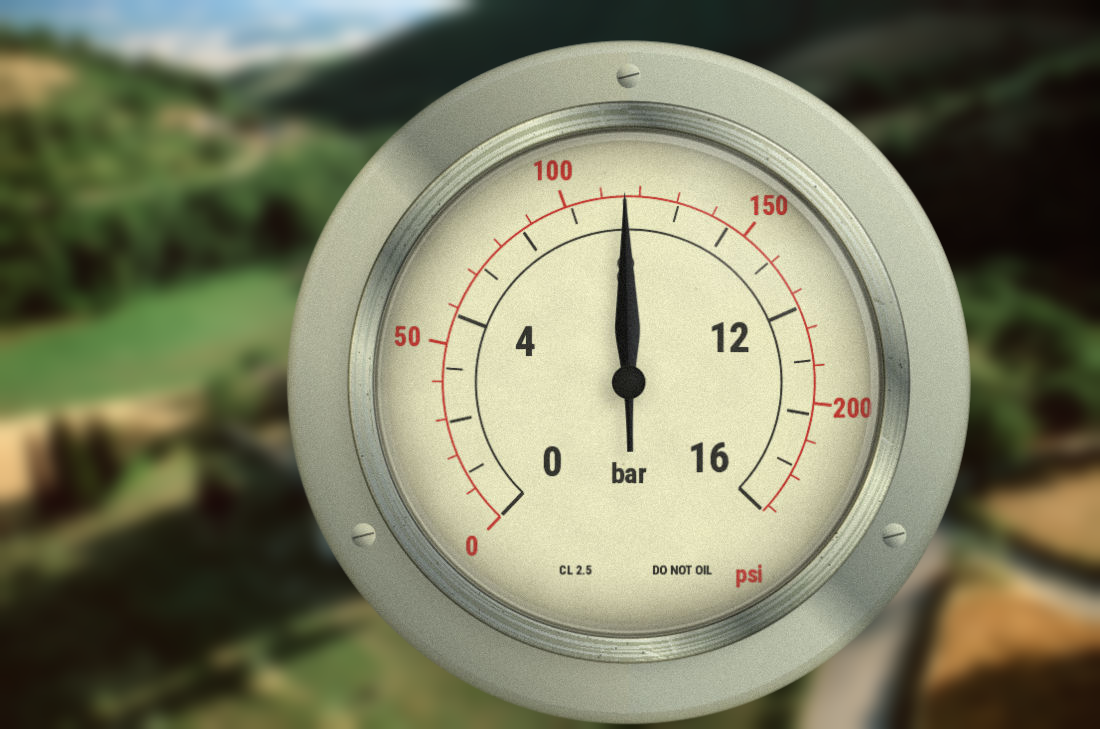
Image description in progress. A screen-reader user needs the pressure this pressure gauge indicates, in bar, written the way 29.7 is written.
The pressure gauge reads 8
